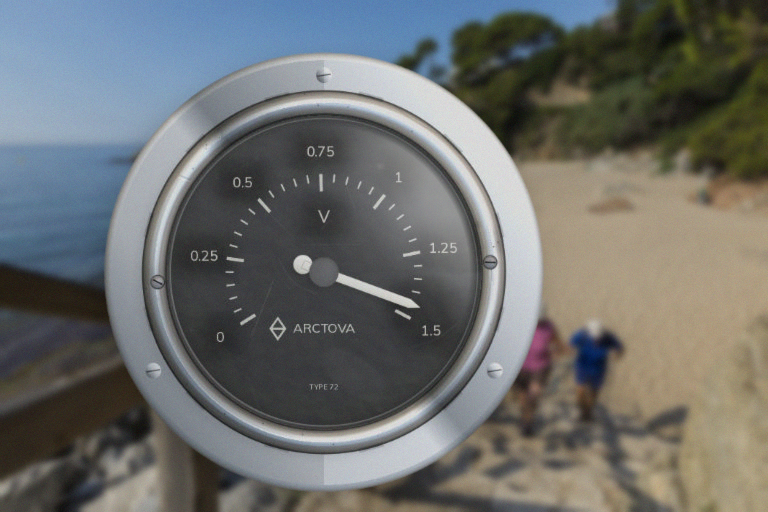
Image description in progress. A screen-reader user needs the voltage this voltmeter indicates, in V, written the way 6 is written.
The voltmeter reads 1.45
